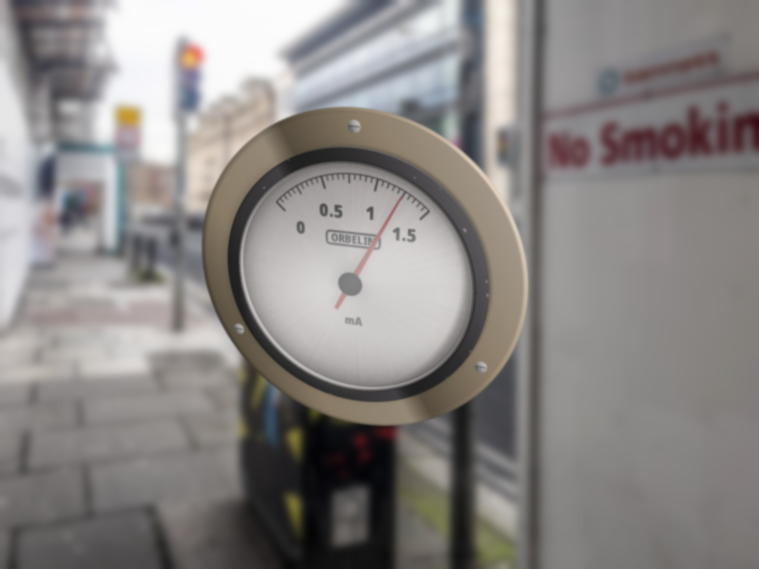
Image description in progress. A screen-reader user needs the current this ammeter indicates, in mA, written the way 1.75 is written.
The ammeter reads 1.25
